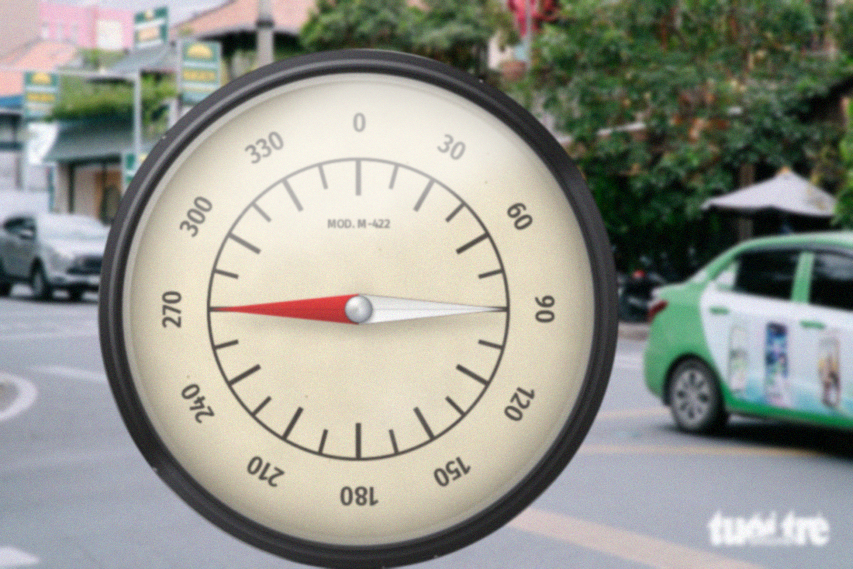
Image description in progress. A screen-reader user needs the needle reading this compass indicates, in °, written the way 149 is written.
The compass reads 270
